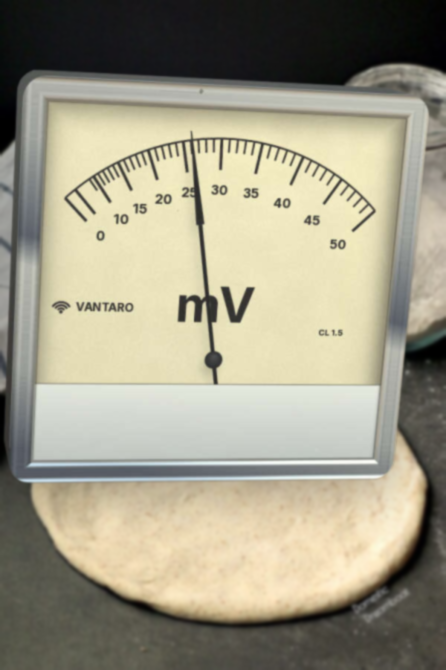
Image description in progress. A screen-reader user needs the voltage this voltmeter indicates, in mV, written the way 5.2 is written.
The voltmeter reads 26
